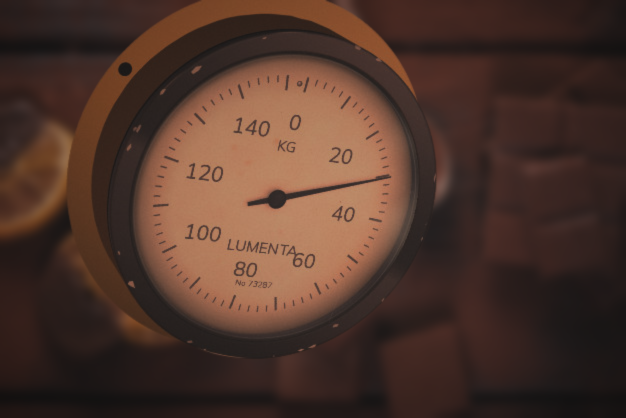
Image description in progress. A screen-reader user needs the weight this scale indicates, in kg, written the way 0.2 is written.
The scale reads 30
